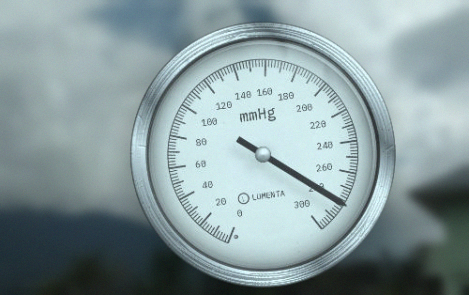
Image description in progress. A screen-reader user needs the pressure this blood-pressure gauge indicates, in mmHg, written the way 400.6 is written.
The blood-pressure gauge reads 280
